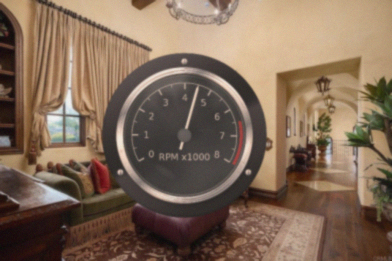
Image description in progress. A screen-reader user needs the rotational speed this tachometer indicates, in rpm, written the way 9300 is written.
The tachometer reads 4500
